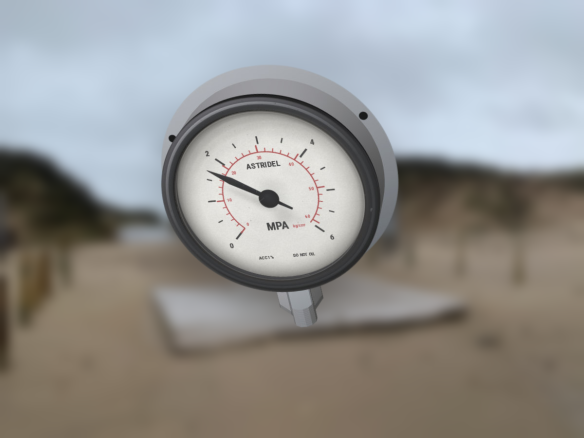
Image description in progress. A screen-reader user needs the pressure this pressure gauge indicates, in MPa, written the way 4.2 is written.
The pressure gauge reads 1.75
